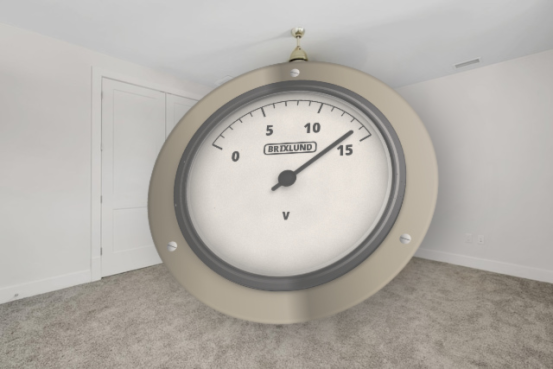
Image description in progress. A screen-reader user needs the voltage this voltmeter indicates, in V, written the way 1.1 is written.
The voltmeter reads 14
